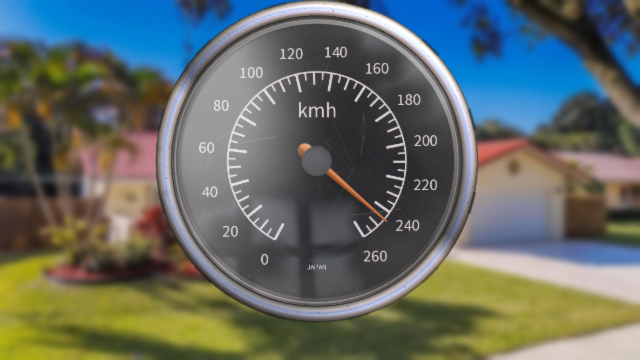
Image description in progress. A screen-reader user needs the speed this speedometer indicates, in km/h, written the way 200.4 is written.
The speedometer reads 245
